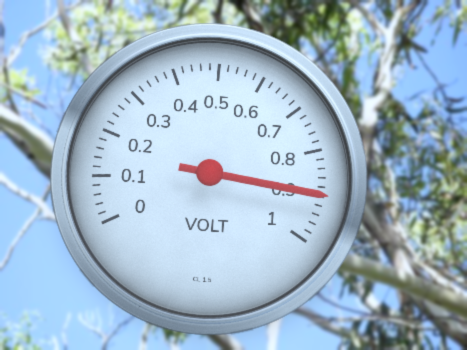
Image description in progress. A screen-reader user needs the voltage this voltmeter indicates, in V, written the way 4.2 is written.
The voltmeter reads 0.9
